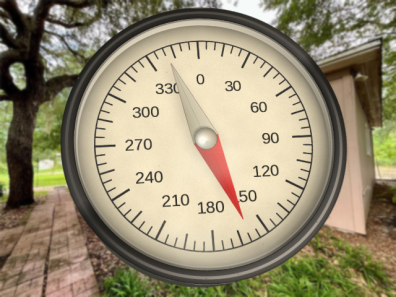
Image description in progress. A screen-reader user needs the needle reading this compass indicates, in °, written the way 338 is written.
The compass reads 160
